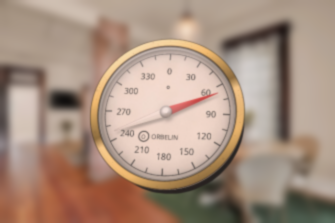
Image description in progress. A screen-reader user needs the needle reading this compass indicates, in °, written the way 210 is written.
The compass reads 67.5
